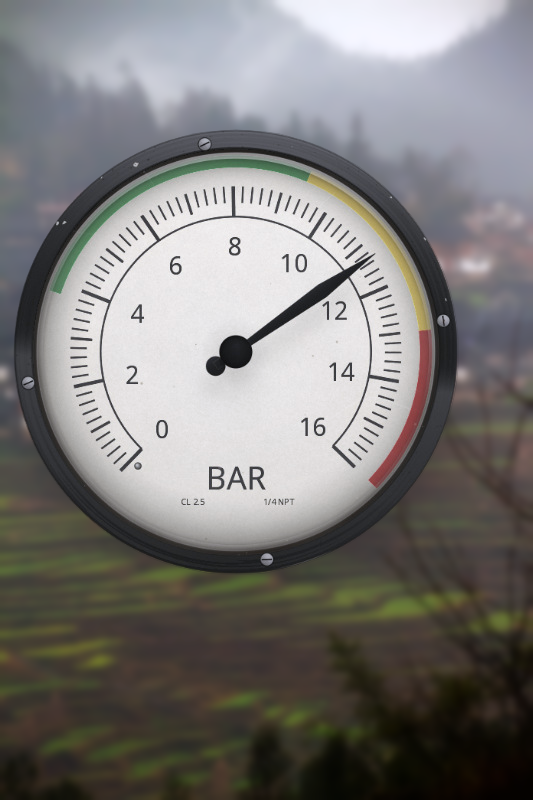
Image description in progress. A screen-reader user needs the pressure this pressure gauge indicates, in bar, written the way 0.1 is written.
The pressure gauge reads 11.3
